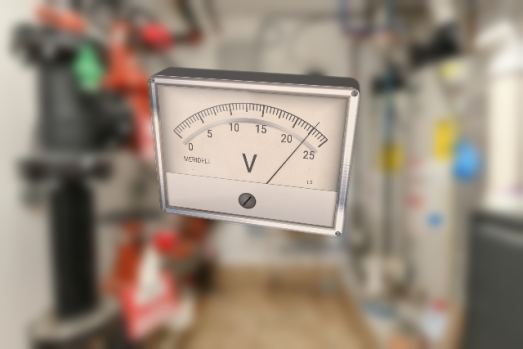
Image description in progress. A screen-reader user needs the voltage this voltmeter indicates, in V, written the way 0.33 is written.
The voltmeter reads 22.5
